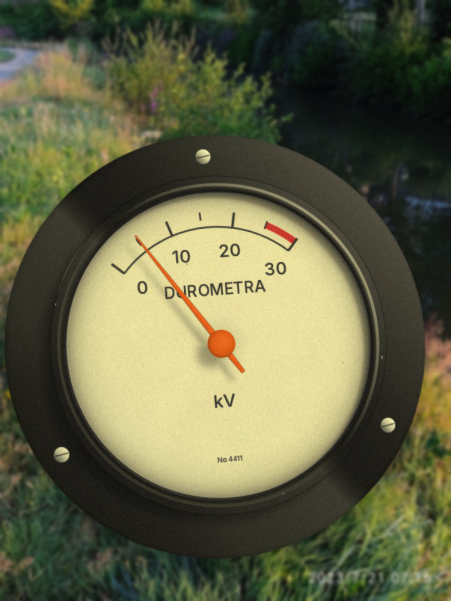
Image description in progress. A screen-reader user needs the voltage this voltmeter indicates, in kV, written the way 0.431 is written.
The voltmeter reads 5
